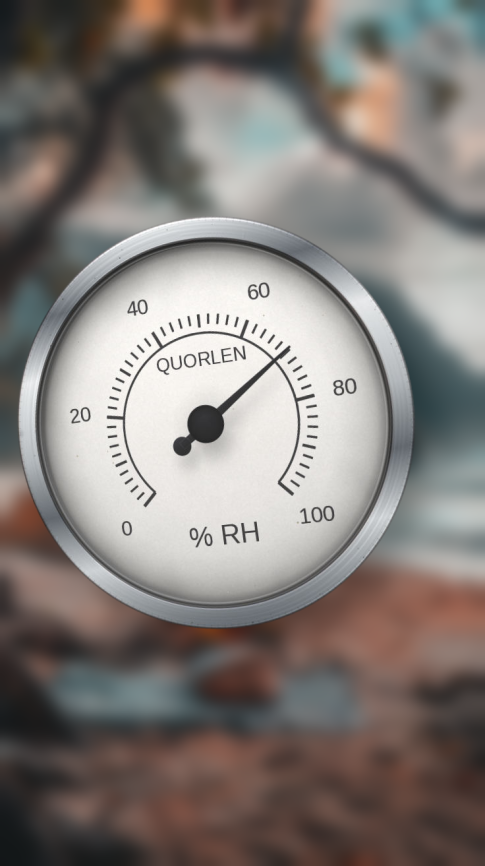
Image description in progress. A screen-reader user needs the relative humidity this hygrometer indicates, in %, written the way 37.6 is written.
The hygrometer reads 70
